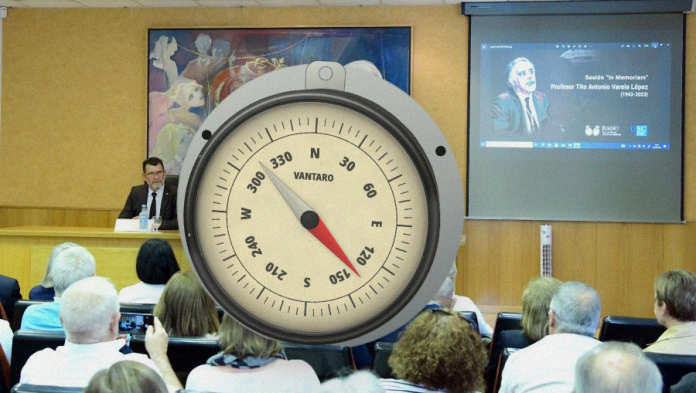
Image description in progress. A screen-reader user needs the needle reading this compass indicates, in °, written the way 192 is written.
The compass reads 135
